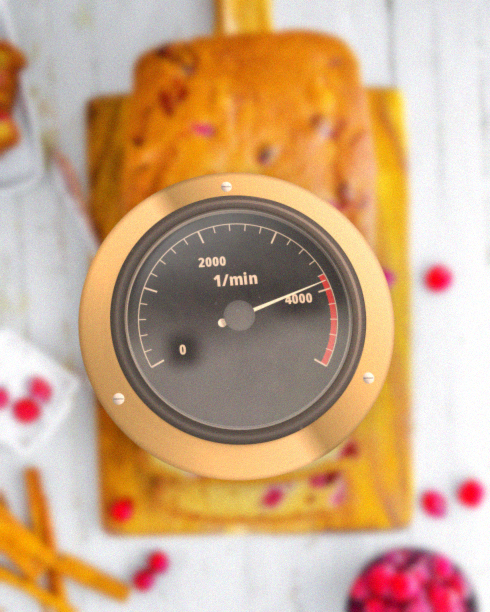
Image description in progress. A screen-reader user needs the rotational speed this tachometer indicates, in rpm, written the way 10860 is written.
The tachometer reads 3900
